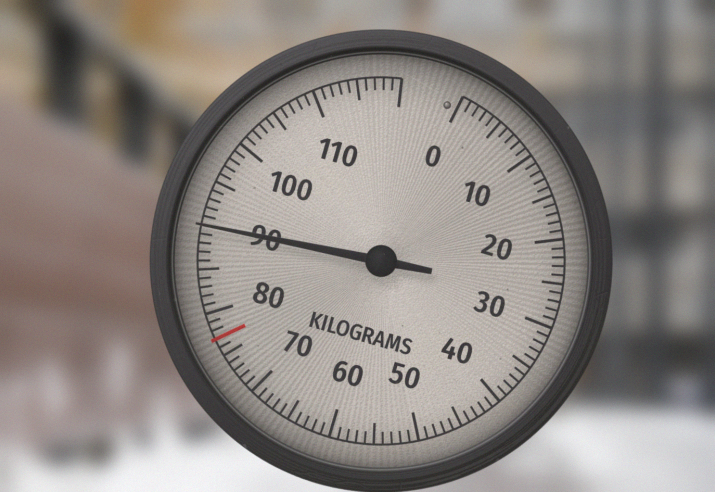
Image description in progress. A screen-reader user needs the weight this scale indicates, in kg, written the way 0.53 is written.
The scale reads 90
